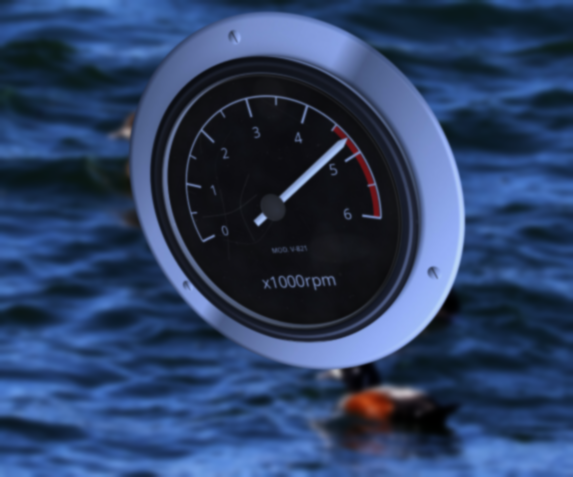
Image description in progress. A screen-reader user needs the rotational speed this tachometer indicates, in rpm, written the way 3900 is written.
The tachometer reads 4750
